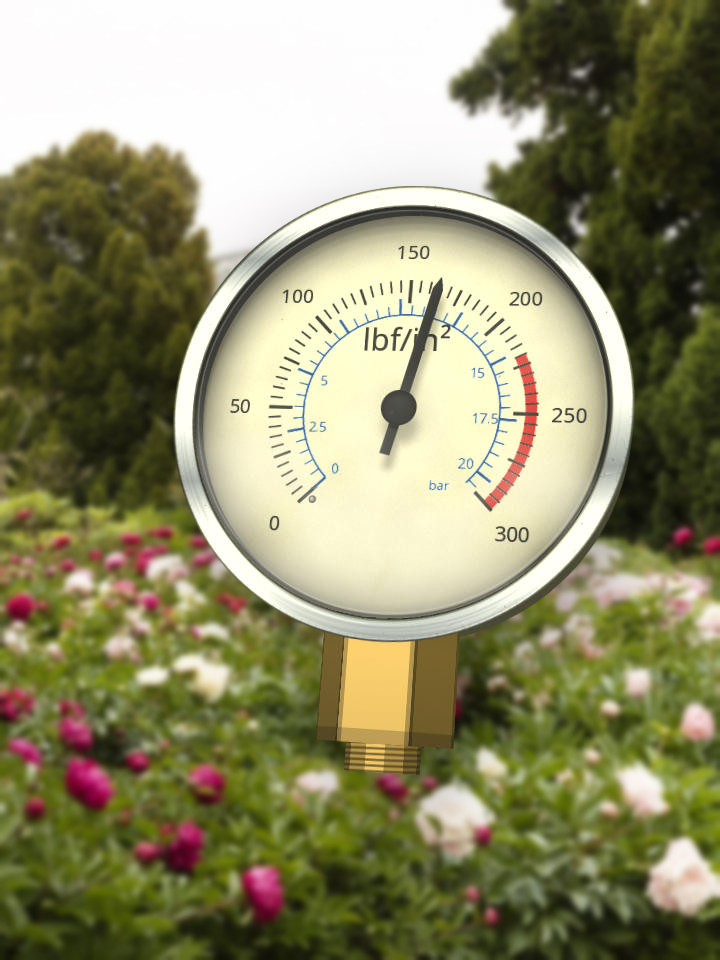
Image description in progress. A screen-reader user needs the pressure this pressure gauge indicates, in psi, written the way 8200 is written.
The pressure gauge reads 165
